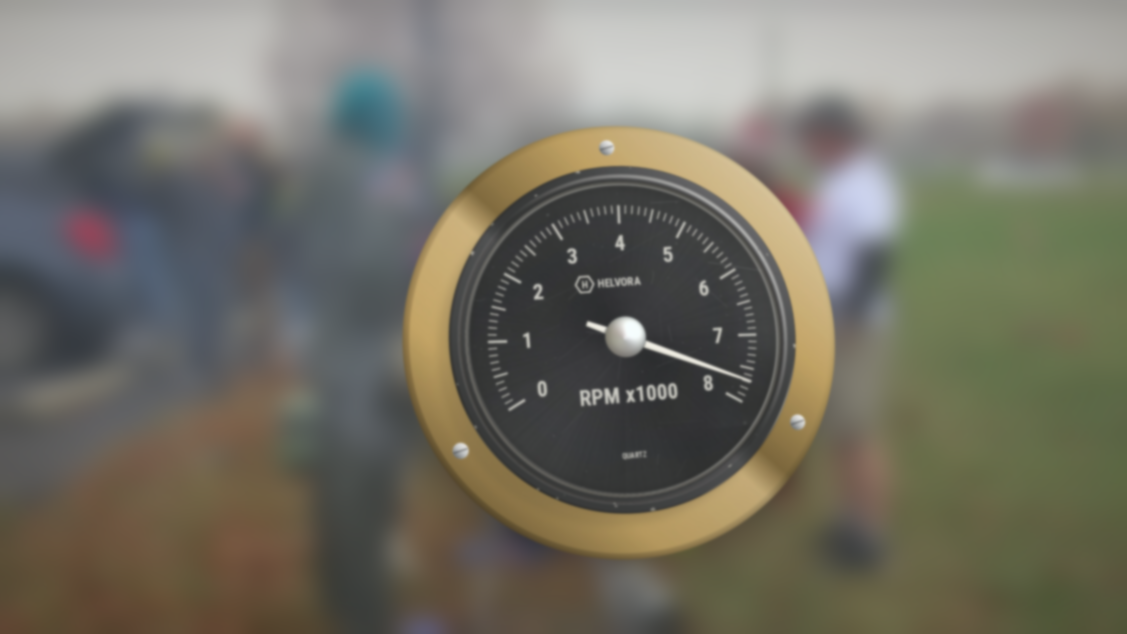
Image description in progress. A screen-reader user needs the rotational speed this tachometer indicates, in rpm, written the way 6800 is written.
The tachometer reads 7700
